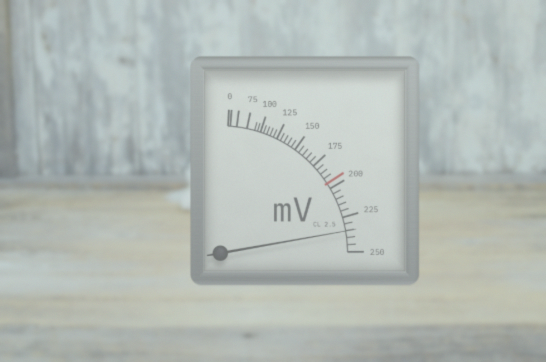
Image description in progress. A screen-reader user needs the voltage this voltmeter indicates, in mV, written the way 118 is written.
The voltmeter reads 235
